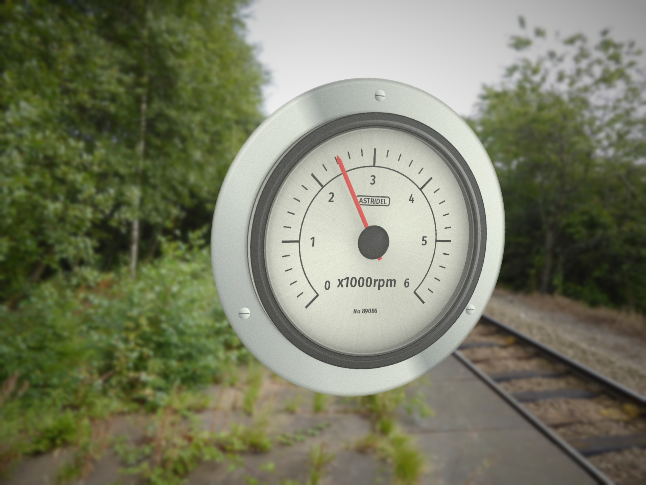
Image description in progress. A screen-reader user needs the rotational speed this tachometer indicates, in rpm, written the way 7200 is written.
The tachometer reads 2400
